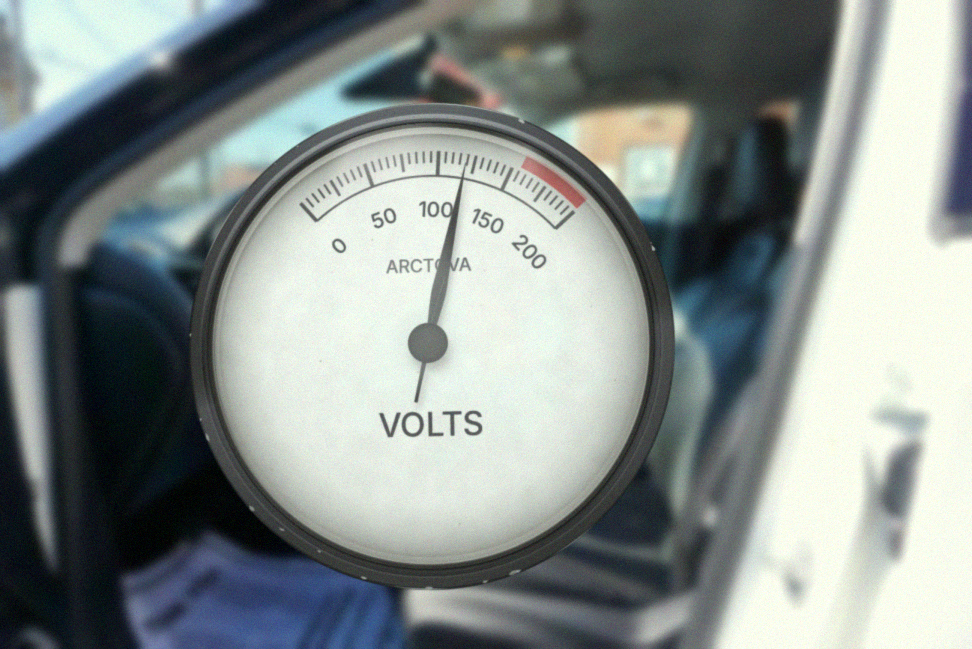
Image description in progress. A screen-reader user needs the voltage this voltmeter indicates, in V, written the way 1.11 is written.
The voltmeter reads 120
